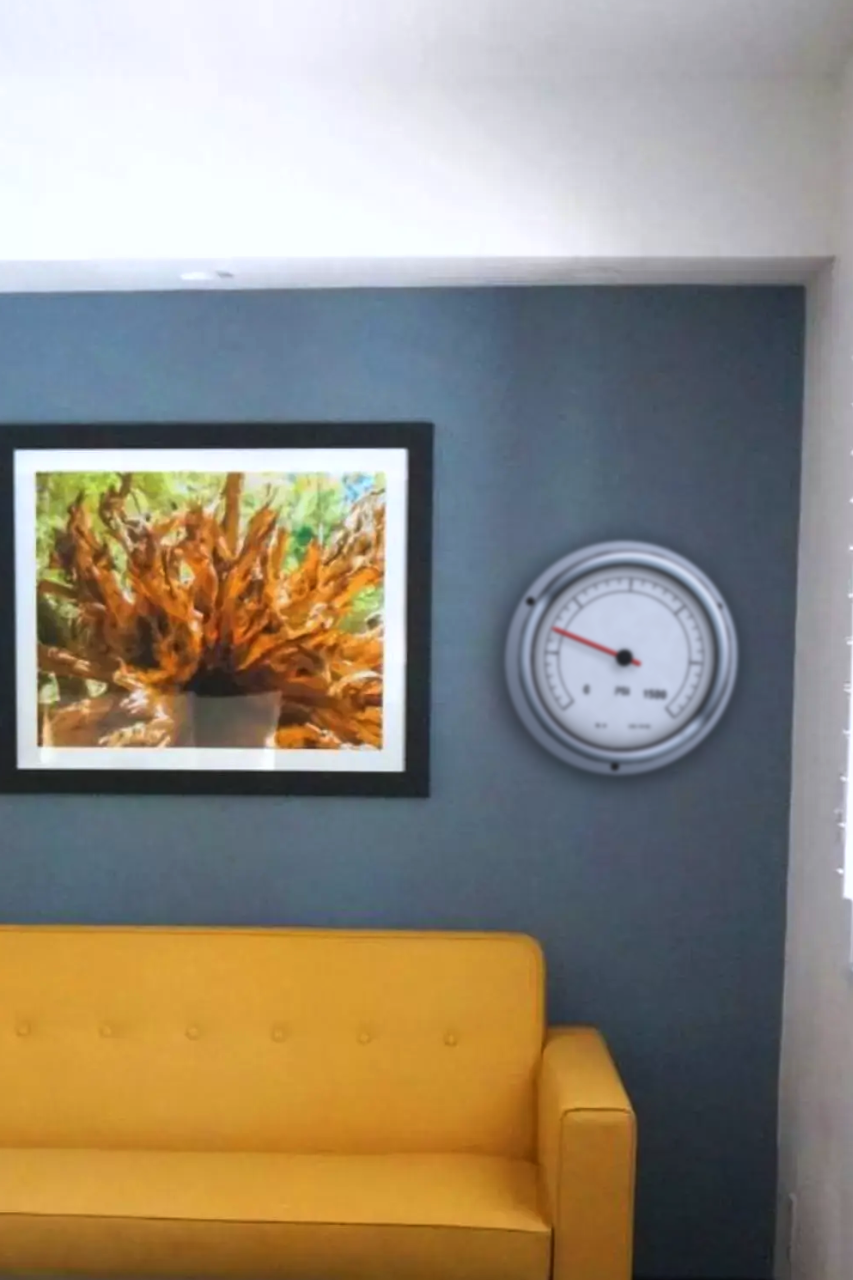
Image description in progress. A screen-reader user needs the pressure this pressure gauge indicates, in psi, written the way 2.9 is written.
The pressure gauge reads 350
